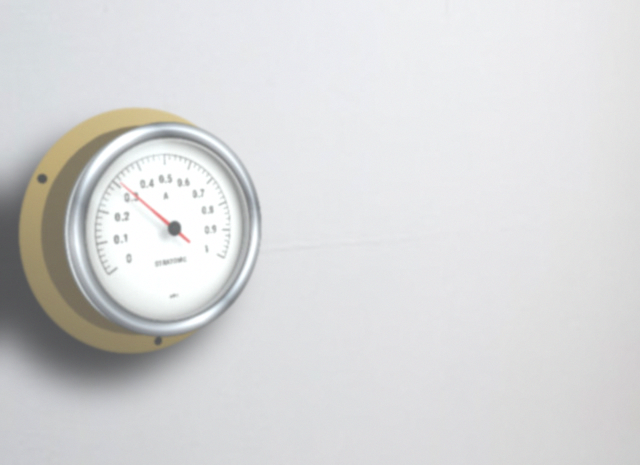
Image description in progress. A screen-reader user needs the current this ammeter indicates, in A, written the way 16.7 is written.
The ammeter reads 0.3
